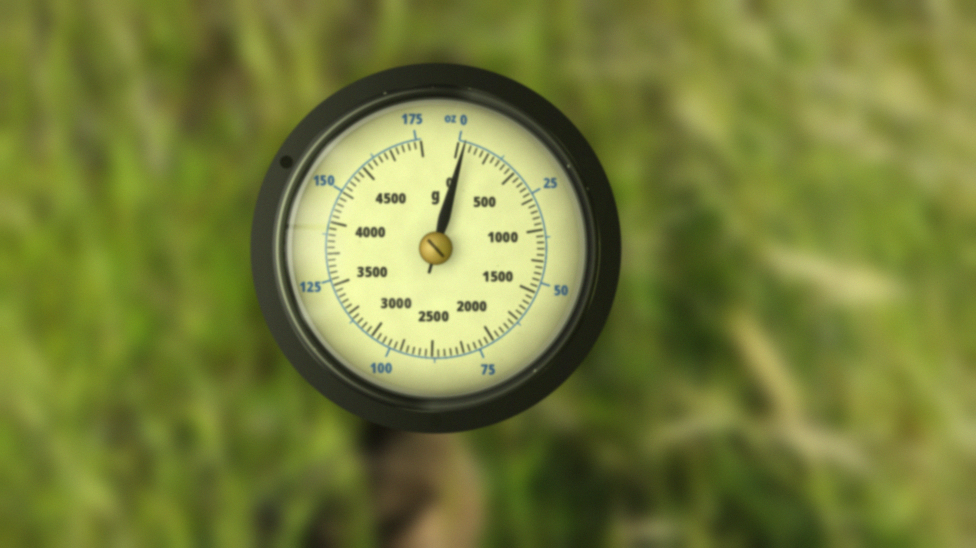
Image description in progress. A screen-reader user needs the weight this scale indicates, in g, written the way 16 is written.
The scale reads 50
